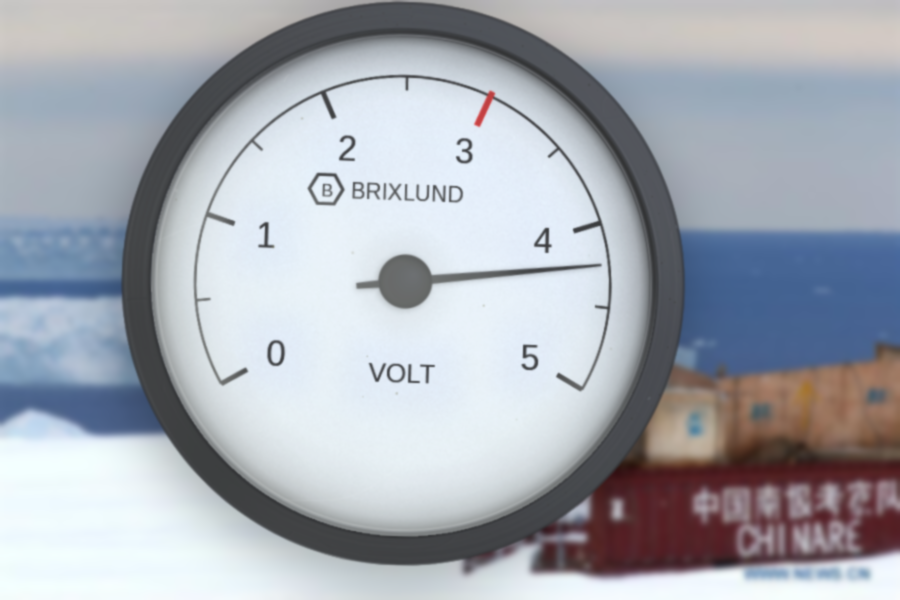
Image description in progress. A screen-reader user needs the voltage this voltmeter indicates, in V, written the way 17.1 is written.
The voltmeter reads 4.25
